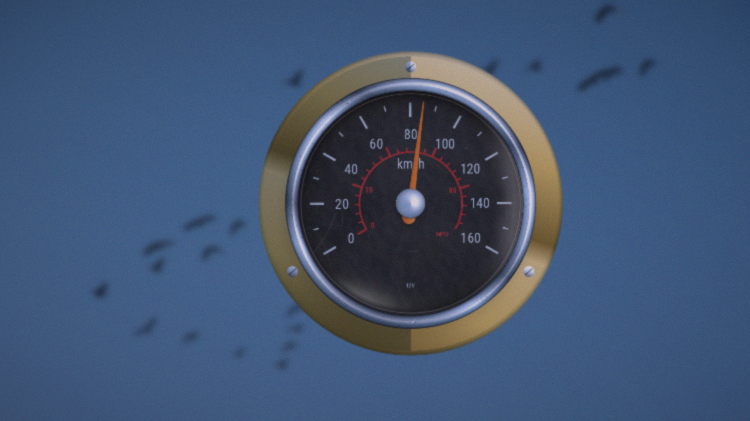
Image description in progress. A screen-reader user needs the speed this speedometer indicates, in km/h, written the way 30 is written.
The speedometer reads 85
